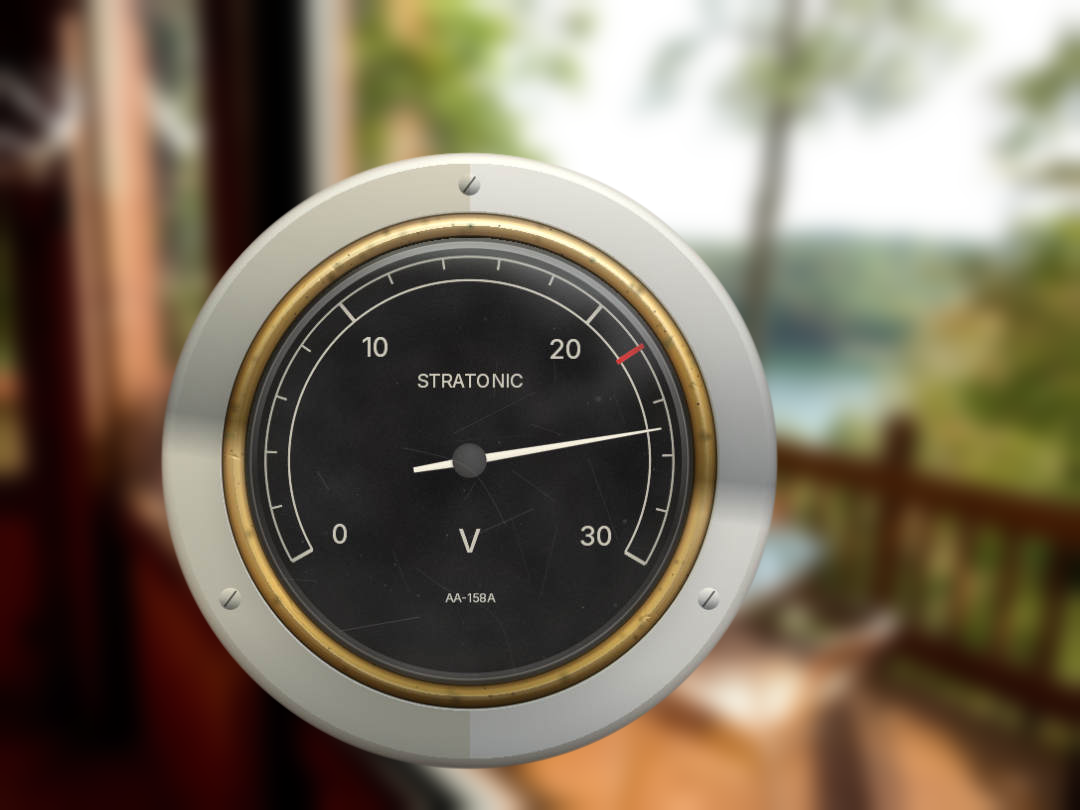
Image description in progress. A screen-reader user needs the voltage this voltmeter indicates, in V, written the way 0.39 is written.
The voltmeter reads 25
